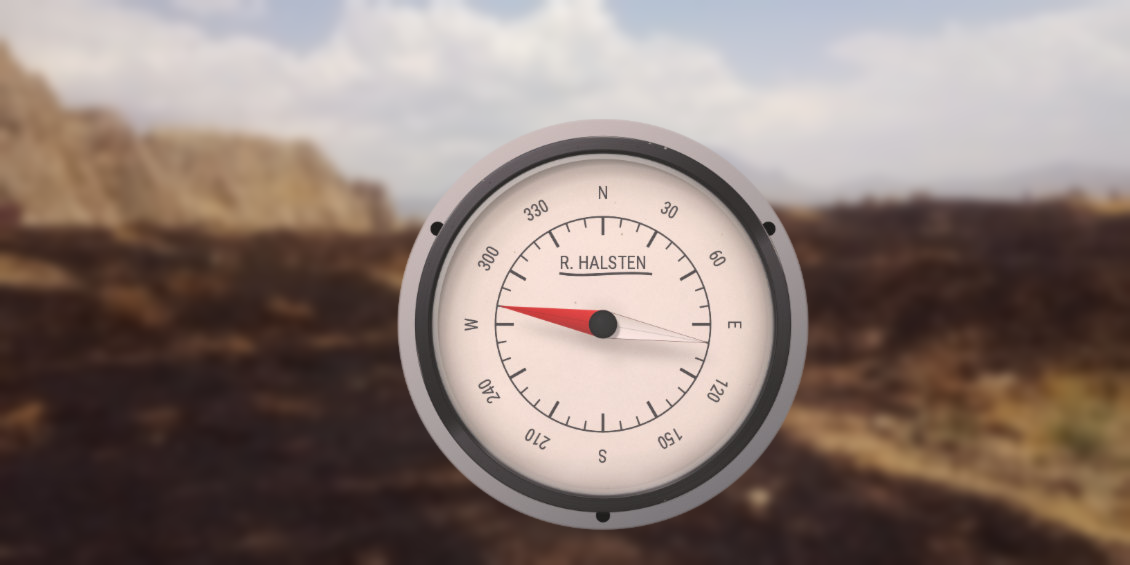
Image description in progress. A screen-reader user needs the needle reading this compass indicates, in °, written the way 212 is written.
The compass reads 280
